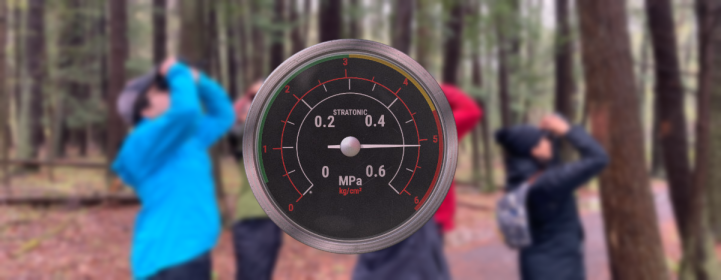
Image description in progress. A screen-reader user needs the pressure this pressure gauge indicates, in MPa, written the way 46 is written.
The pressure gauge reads 0.5
